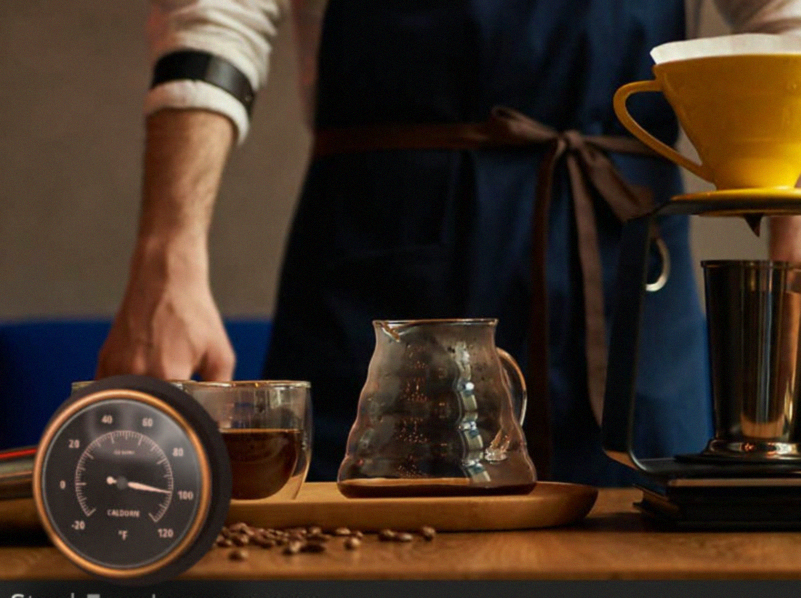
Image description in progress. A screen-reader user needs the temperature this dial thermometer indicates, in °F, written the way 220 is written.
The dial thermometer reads 100
